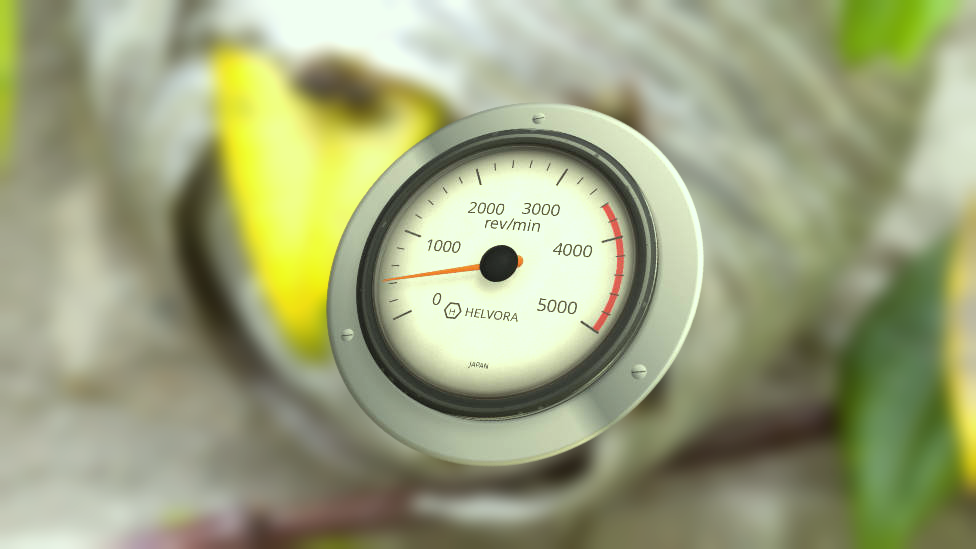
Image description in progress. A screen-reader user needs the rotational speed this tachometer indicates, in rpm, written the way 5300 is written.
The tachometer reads 400
